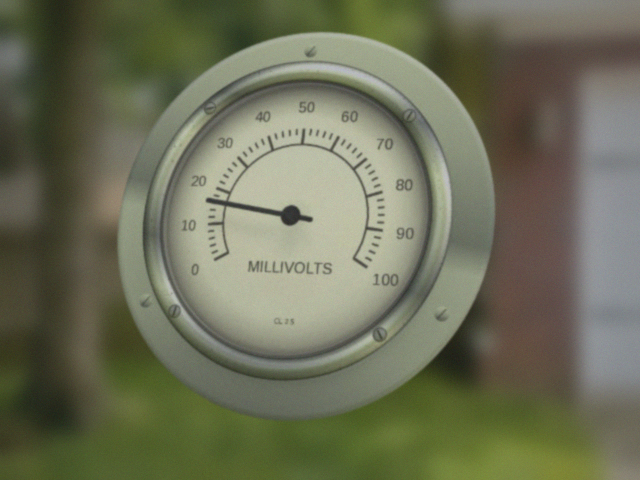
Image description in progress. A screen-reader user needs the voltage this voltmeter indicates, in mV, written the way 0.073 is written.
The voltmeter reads 16
